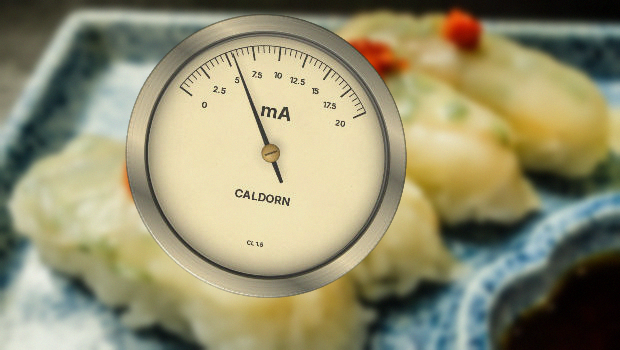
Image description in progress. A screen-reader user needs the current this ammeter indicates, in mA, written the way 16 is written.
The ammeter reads 5.5
